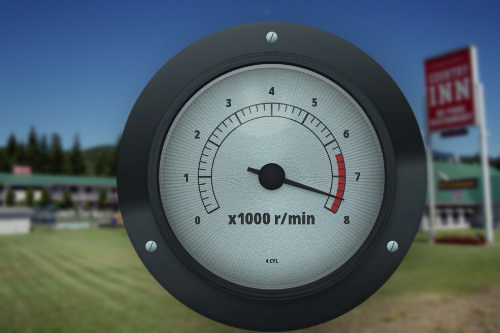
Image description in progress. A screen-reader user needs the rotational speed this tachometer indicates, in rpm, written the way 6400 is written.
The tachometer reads 7600
